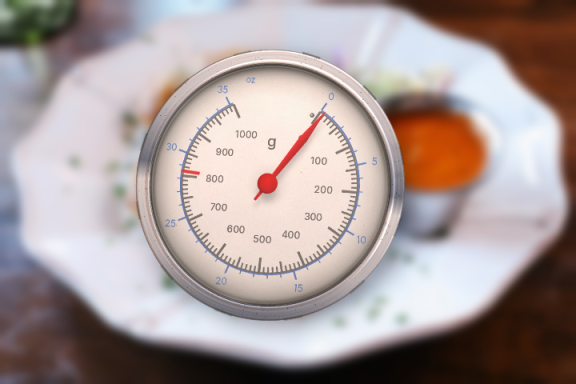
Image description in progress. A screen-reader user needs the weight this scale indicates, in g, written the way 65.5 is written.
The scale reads 10
